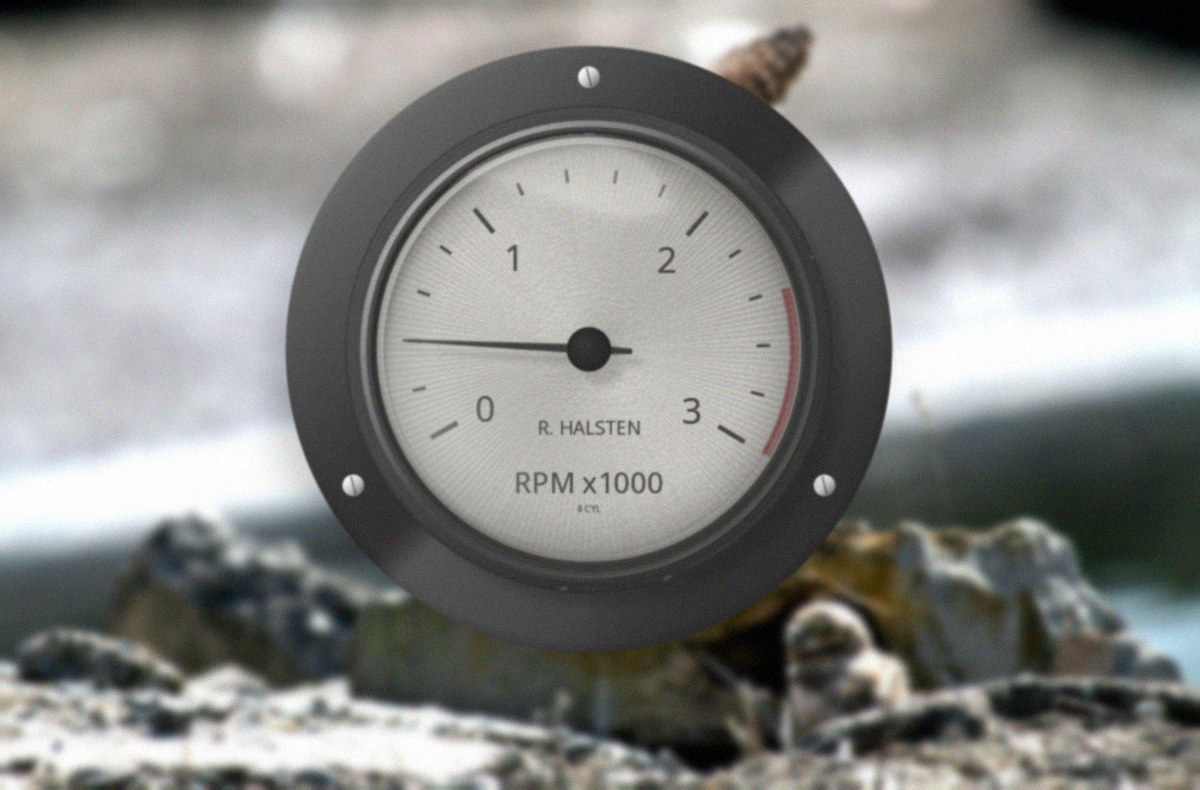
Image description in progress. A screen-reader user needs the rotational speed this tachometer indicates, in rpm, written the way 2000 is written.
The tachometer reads 400
